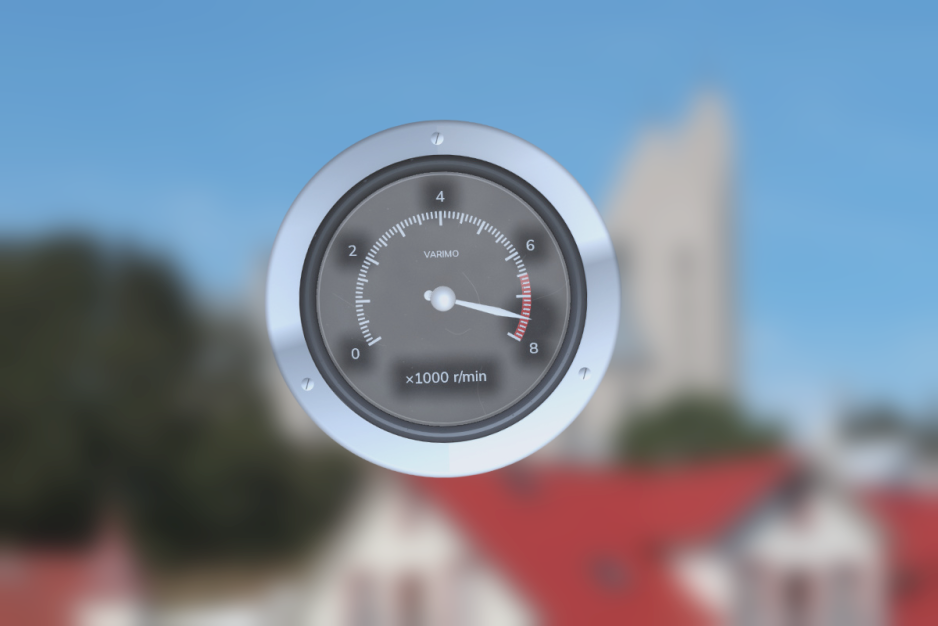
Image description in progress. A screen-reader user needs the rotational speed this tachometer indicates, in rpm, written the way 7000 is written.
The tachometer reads 7500
